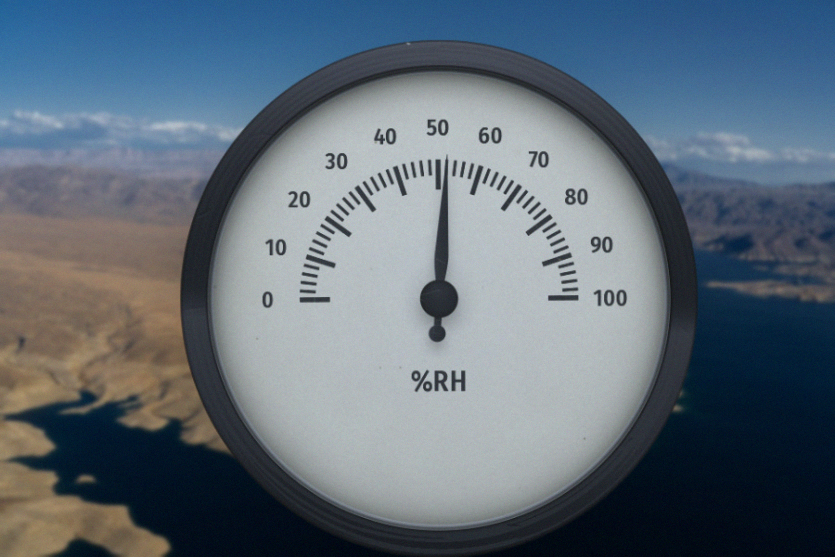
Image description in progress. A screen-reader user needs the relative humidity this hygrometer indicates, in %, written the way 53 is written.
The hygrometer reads 52
